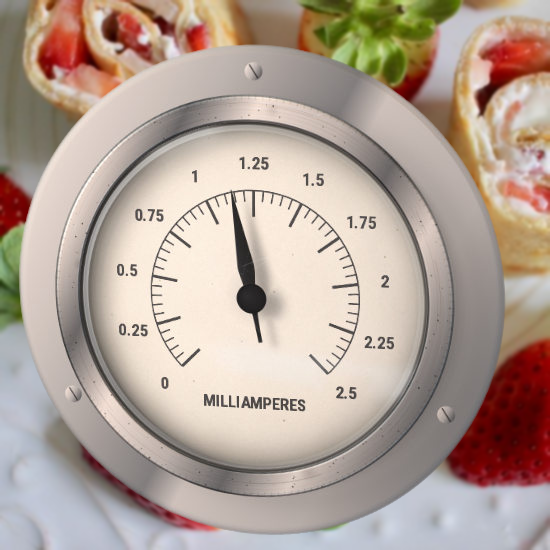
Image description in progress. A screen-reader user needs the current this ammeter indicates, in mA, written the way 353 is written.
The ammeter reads 1.15
